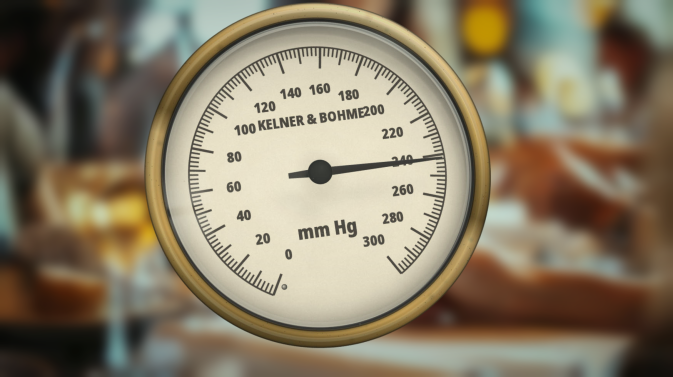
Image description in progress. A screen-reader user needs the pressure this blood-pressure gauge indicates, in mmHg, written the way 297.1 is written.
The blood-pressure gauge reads 242
